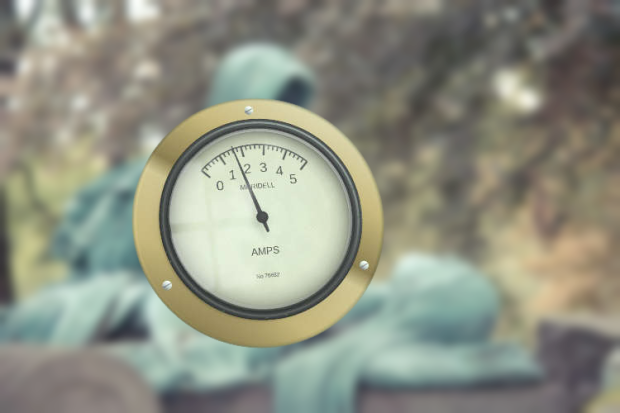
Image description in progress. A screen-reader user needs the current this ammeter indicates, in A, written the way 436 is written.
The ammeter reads 1.6
